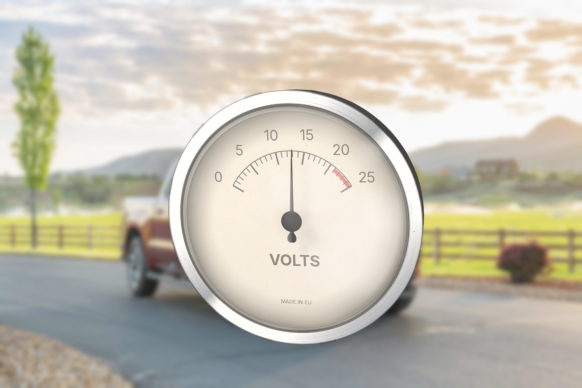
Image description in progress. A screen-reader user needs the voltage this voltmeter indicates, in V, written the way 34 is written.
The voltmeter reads 13
